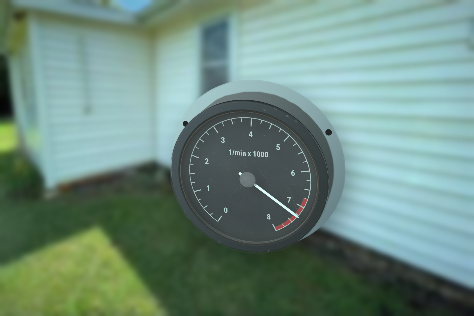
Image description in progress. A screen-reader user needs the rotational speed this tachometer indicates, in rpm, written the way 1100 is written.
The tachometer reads 7250
